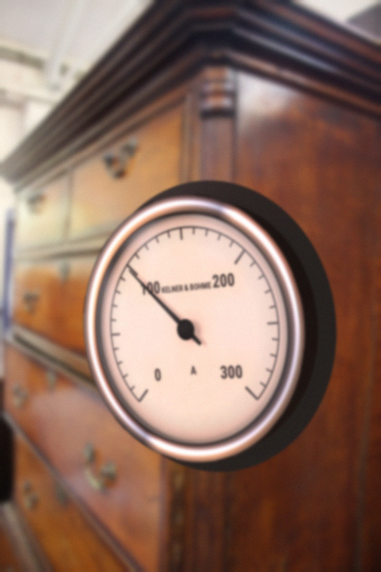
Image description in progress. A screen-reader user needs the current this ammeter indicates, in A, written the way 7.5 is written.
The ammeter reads 100
